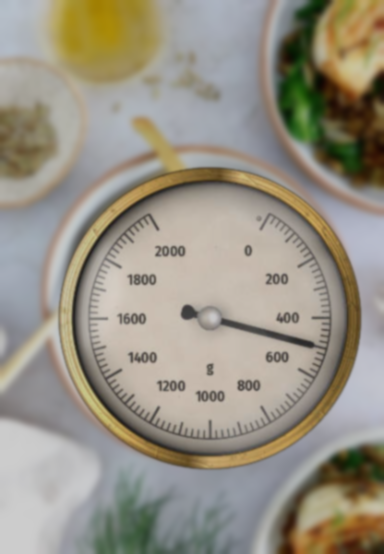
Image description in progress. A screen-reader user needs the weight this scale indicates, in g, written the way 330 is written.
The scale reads 500
